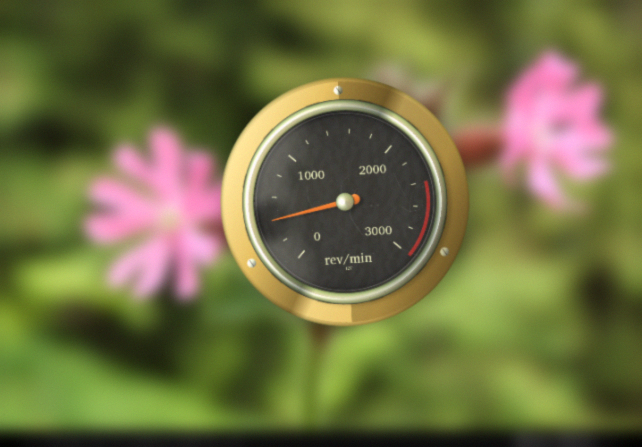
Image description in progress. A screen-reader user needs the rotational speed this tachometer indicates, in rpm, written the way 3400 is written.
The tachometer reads 400
